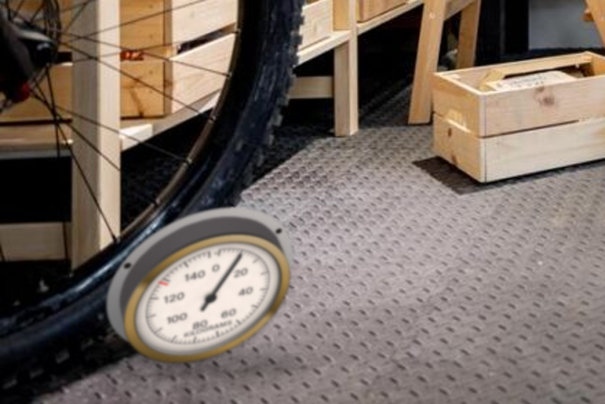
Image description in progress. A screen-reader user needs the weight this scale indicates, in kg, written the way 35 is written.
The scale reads 10
